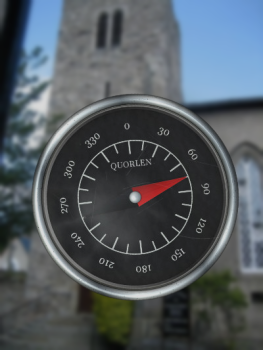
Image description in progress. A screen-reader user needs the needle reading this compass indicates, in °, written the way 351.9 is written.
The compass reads 75
